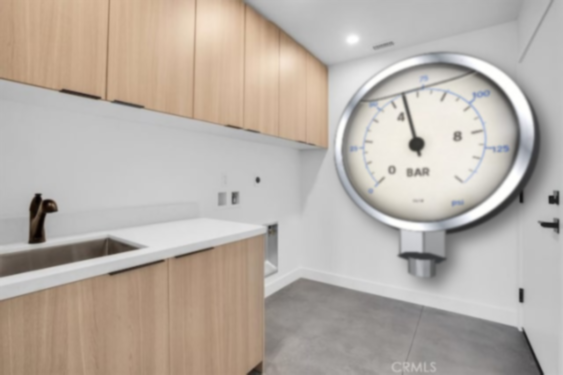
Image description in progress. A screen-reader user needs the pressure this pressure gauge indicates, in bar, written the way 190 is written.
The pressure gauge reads 4.5
